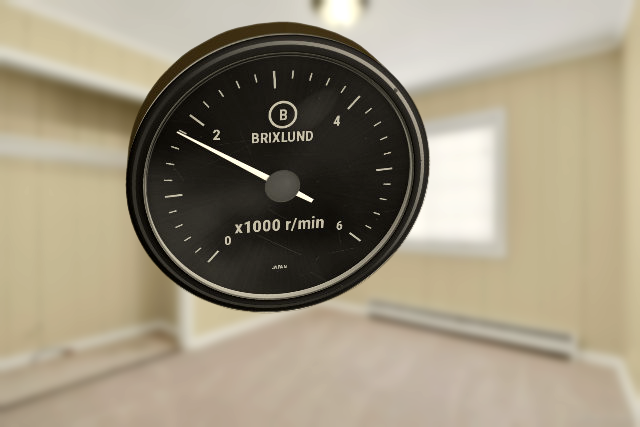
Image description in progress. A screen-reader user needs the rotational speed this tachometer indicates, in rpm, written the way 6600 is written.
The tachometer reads 1800
